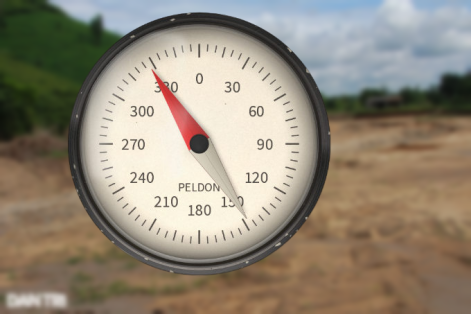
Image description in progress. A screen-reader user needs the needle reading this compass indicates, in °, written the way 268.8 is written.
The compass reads 327.5
